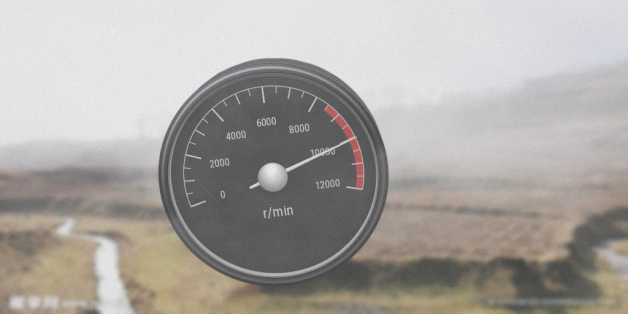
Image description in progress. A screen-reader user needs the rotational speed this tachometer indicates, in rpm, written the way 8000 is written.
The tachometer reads 10000
